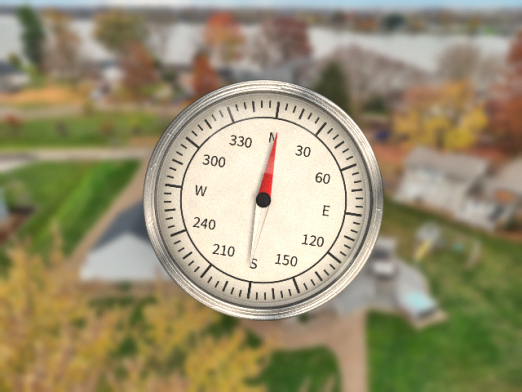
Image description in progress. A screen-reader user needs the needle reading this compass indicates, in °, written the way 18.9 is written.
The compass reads 2.5
